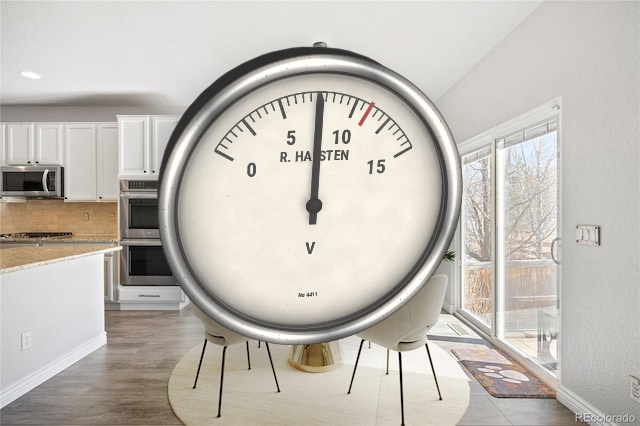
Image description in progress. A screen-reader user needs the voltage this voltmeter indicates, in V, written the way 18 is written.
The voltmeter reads 7.5
